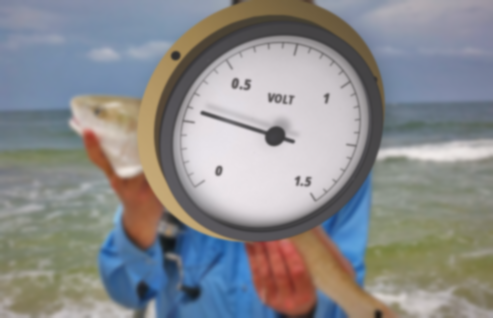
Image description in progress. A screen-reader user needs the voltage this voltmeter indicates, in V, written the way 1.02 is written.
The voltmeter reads 0.3
